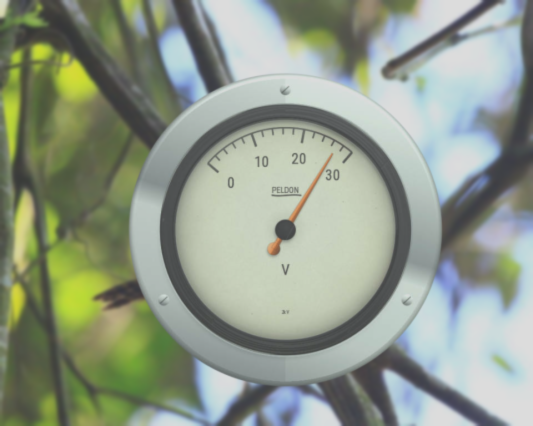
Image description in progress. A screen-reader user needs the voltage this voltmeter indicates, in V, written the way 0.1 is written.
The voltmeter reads 27
